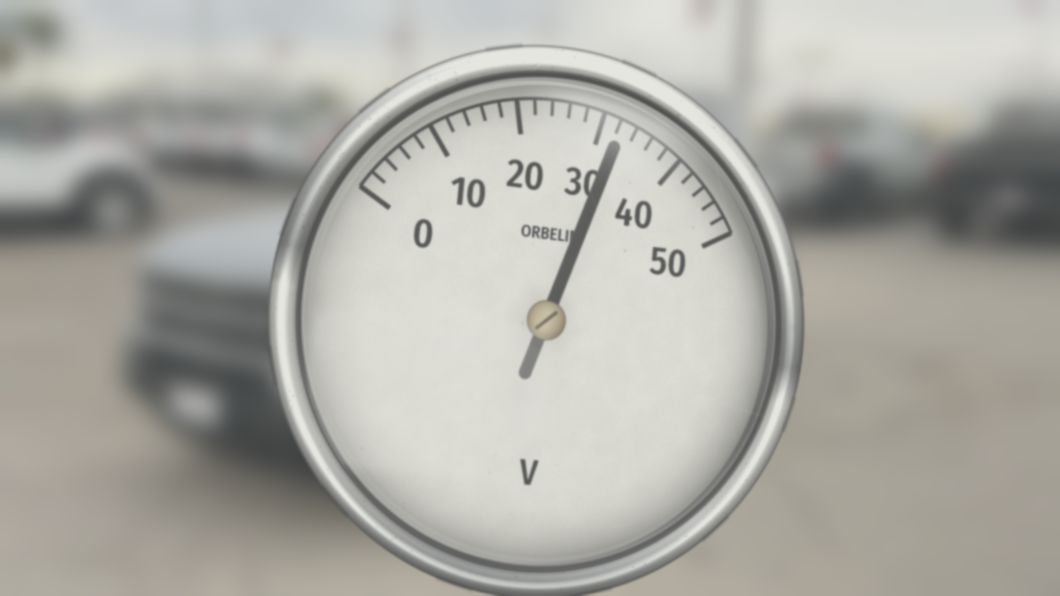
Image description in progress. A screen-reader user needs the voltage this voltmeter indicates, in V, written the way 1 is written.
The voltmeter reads 32
